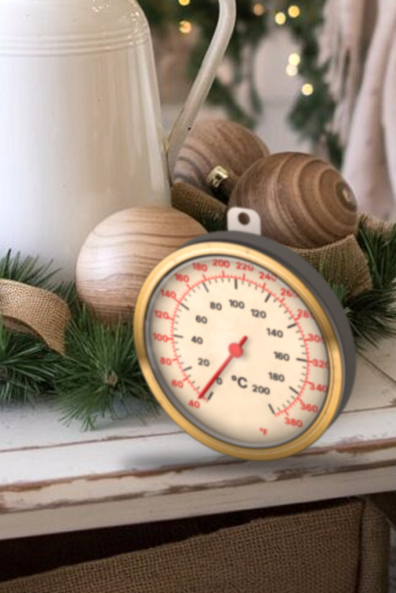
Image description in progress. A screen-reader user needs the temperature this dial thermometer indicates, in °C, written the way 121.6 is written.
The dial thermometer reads 4
